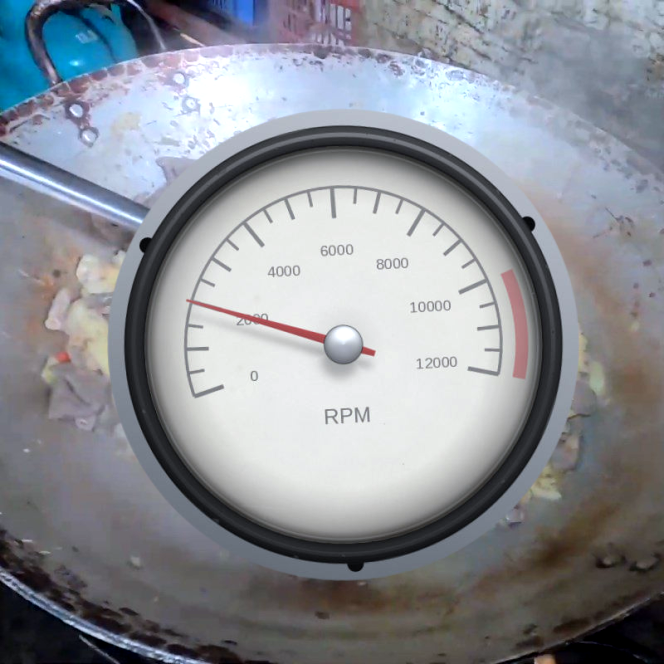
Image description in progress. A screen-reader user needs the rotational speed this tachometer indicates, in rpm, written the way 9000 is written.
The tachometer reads 2000
